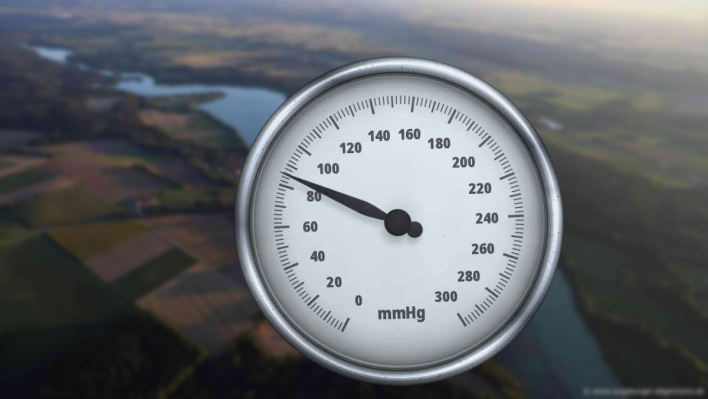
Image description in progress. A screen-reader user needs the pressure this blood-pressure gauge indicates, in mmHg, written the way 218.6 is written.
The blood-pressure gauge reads 86
